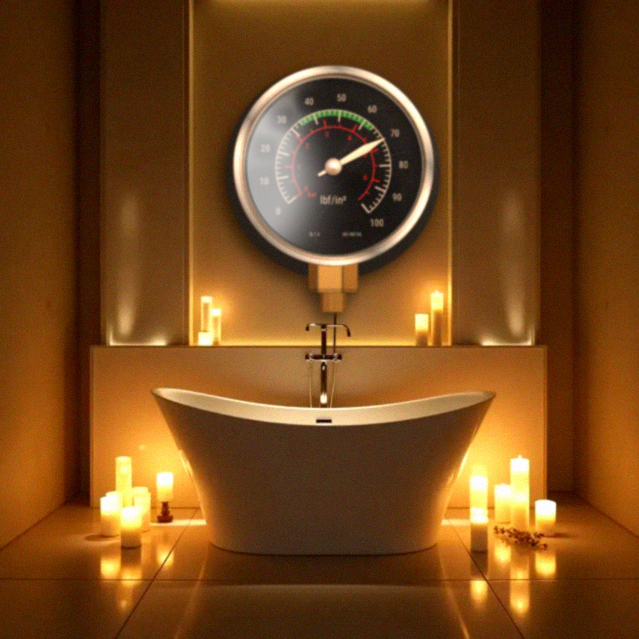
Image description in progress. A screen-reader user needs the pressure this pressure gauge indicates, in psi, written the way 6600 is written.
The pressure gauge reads 70
